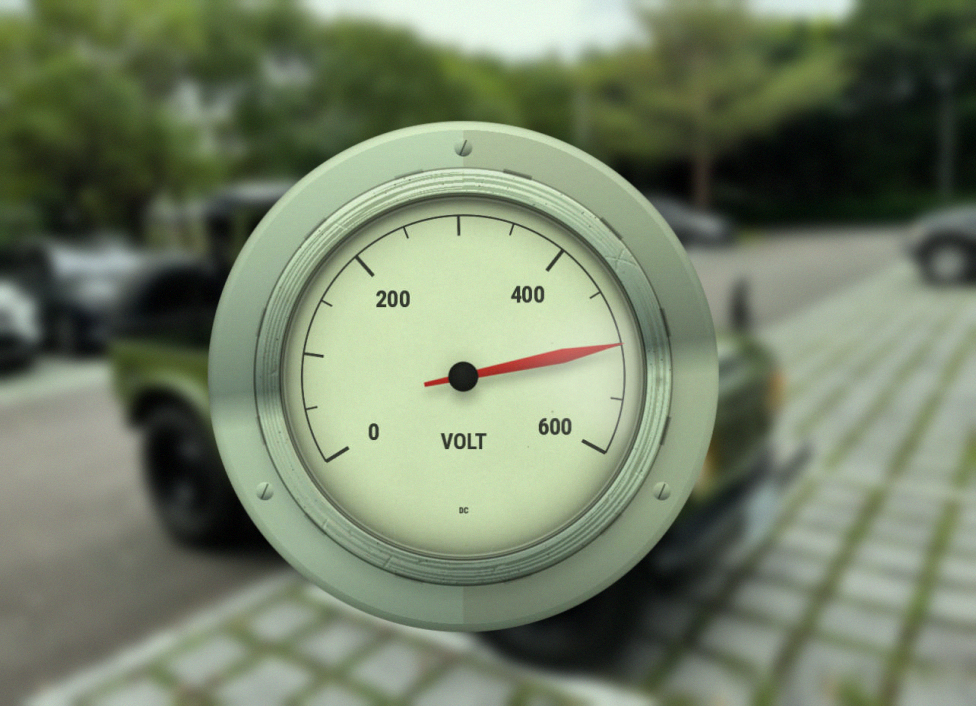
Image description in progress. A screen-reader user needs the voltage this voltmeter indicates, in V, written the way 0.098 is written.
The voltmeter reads 500
